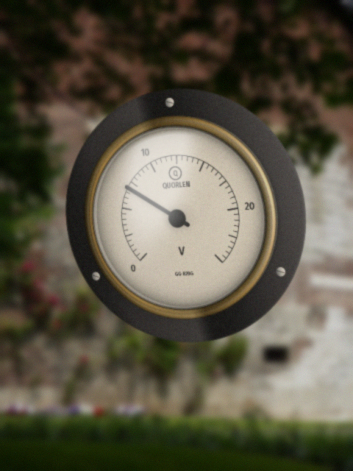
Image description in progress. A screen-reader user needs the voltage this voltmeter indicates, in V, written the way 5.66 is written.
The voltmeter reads 7
